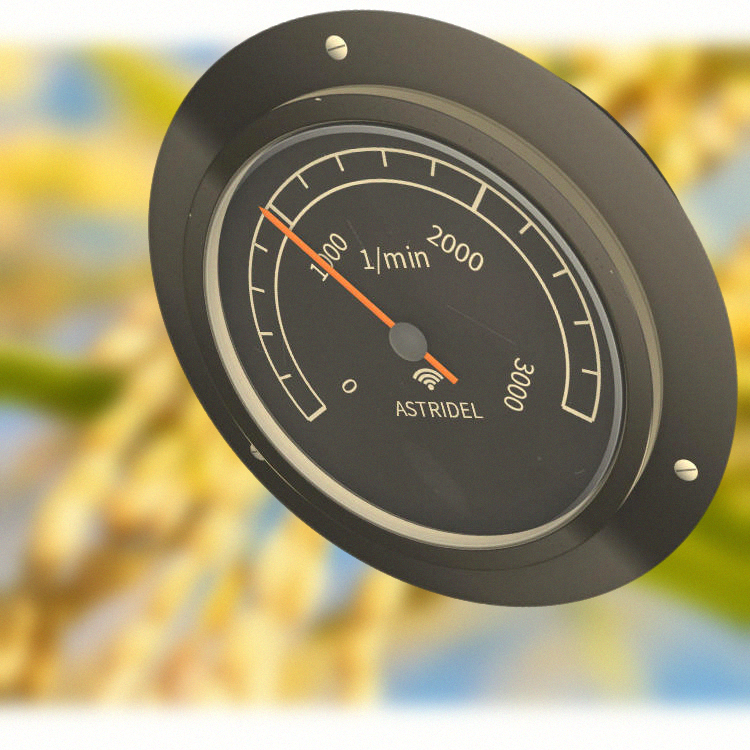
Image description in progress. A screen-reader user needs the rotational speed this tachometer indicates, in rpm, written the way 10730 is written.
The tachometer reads 1000
